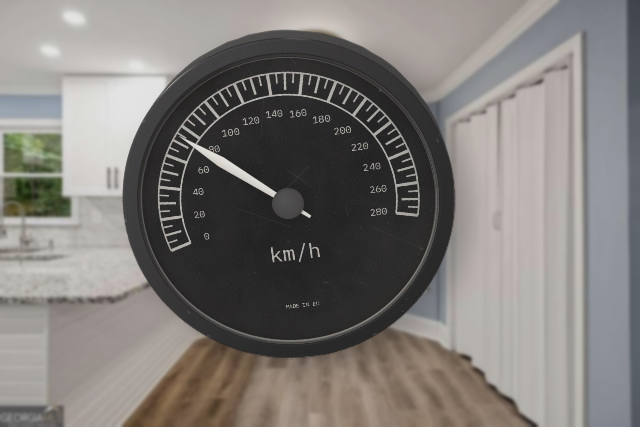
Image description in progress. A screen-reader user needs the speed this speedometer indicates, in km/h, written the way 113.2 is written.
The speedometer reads 75
